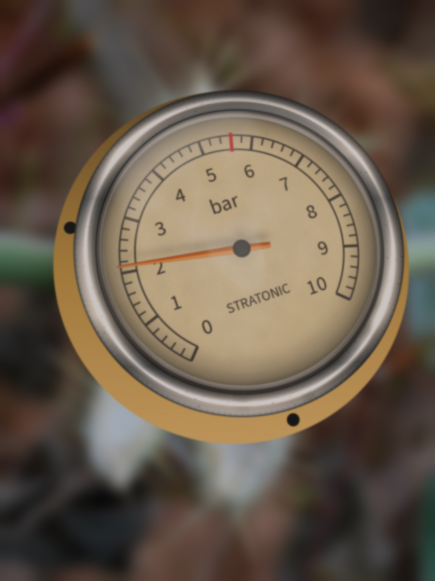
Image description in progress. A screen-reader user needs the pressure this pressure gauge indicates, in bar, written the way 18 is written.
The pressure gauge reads 2.1
